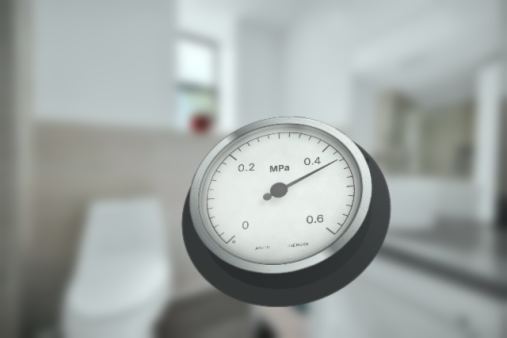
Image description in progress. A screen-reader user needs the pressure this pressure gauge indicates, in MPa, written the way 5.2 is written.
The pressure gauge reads 0.44
